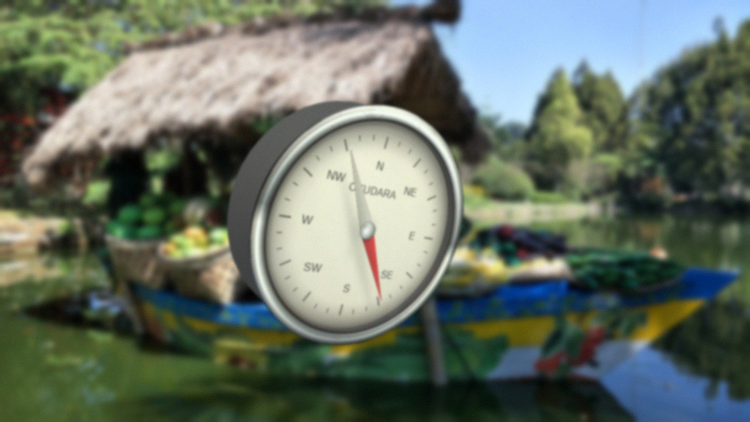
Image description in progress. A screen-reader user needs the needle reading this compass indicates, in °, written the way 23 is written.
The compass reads 150
